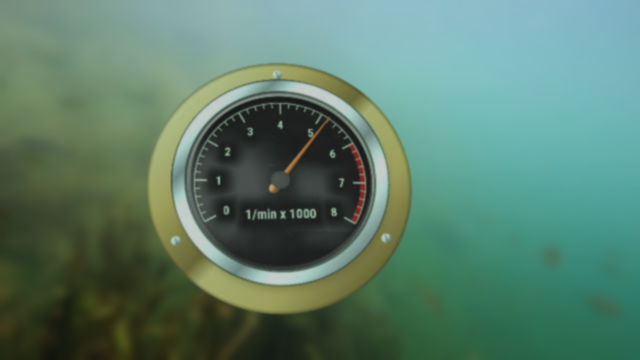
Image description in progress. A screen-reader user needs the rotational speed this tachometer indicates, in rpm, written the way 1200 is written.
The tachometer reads 5200
